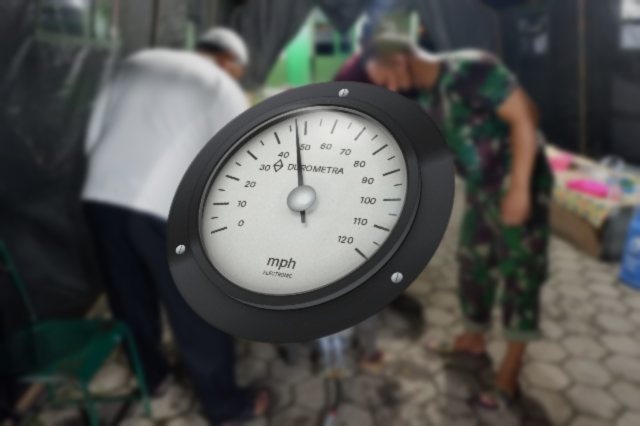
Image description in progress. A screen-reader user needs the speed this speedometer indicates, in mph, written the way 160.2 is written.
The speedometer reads 47.5
